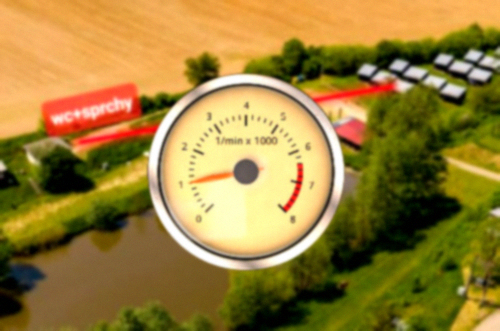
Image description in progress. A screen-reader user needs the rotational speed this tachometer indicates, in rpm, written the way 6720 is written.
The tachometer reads 1000
